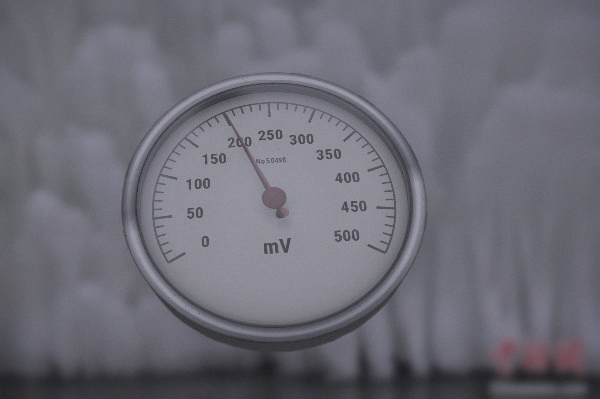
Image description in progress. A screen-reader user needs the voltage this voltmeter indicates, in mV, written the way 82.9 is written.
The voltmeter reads 200
